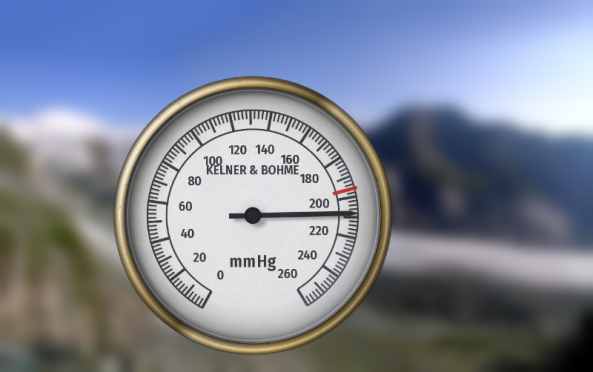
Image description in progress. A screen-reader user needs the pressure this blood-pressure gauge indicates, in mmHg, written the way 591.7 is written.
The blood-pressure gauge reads 208
